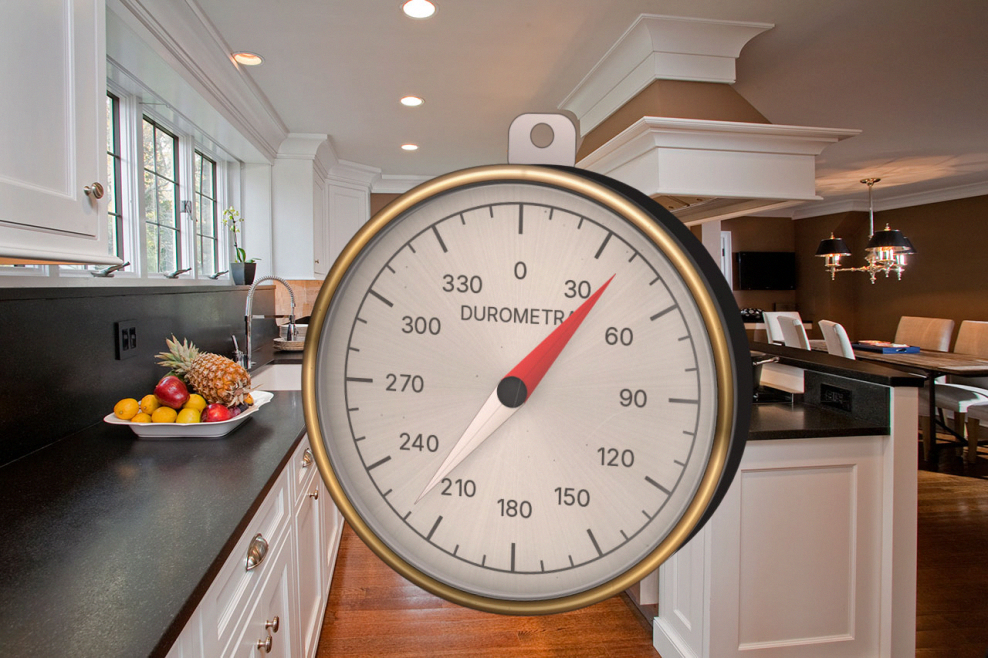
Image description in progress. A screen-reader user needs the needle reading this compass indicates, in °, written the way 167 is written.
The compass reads 40
